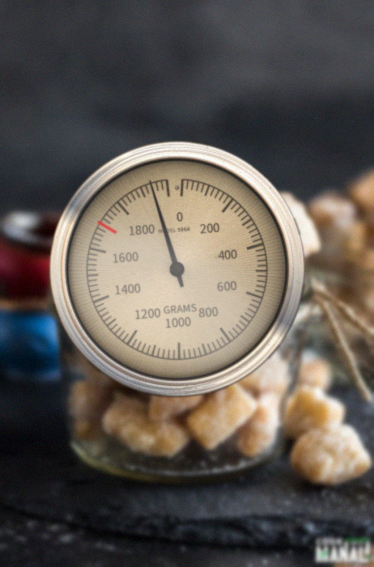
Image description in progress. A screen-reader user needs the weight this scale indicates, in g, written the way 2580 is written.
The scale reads 1940
